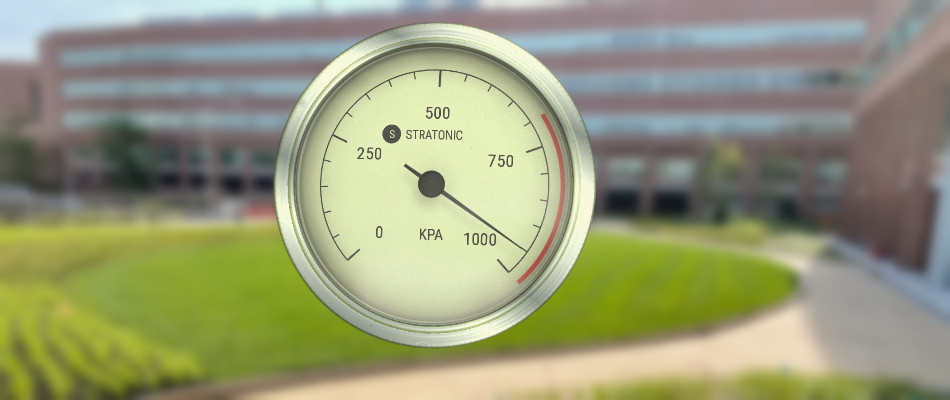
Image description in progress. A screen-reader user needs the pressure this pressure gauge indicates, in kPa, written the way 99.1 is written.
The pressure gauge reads 950
